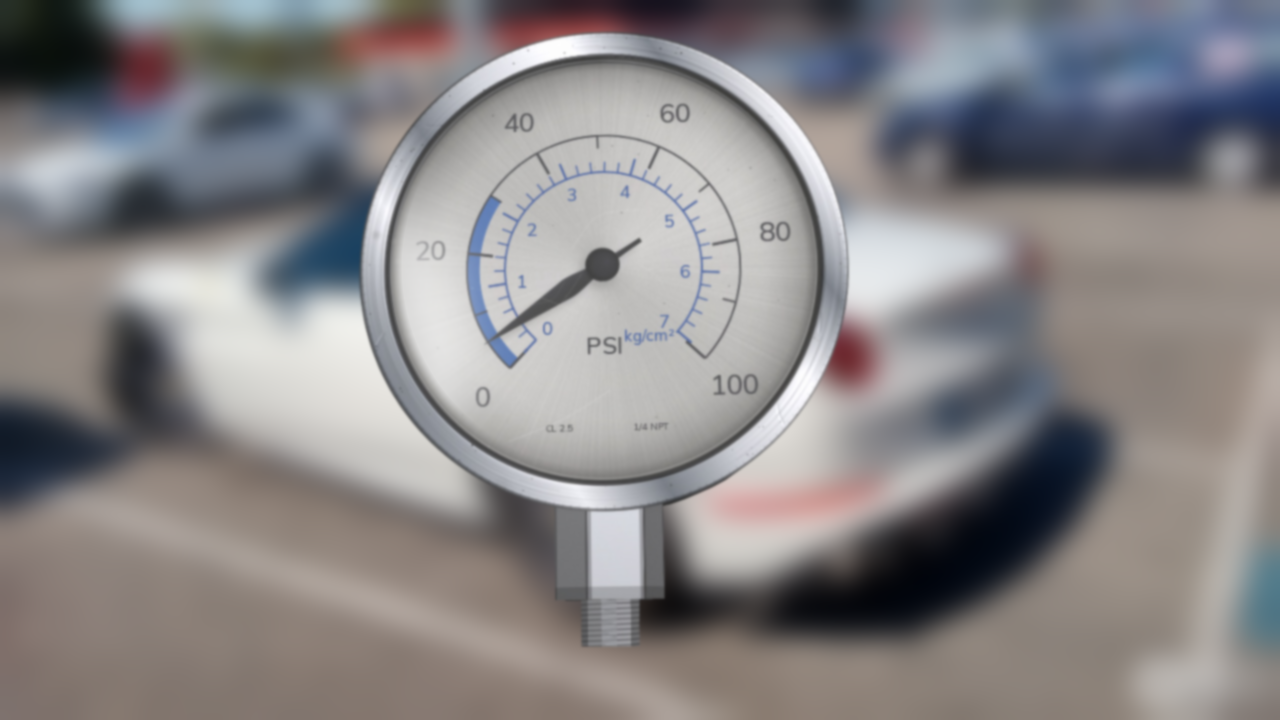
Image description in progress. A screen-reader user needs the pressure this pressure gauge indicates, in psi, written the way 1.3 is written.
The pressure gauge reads 5
